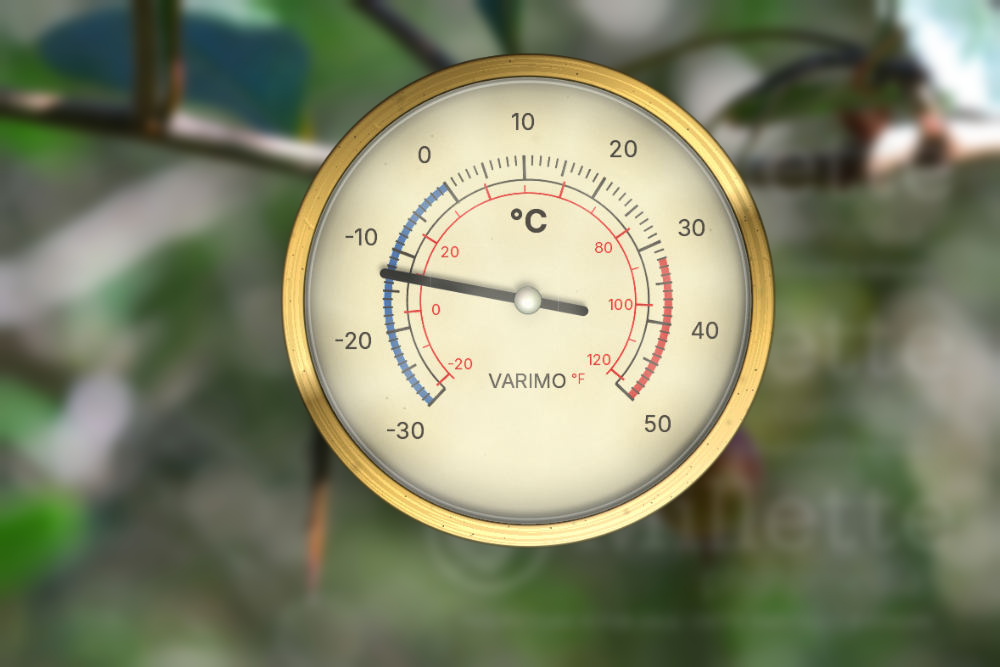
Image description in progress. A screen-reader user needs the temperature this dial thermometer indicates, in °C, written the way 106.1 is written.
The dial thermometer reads -13
